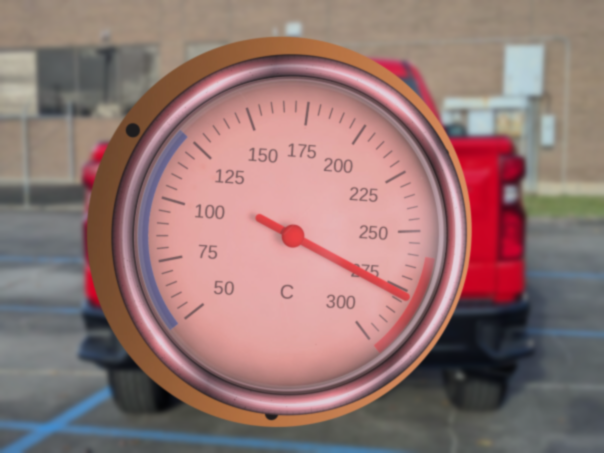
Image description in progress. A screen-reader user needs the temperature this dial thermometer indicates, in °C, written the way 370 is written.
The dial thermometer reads 277.5
